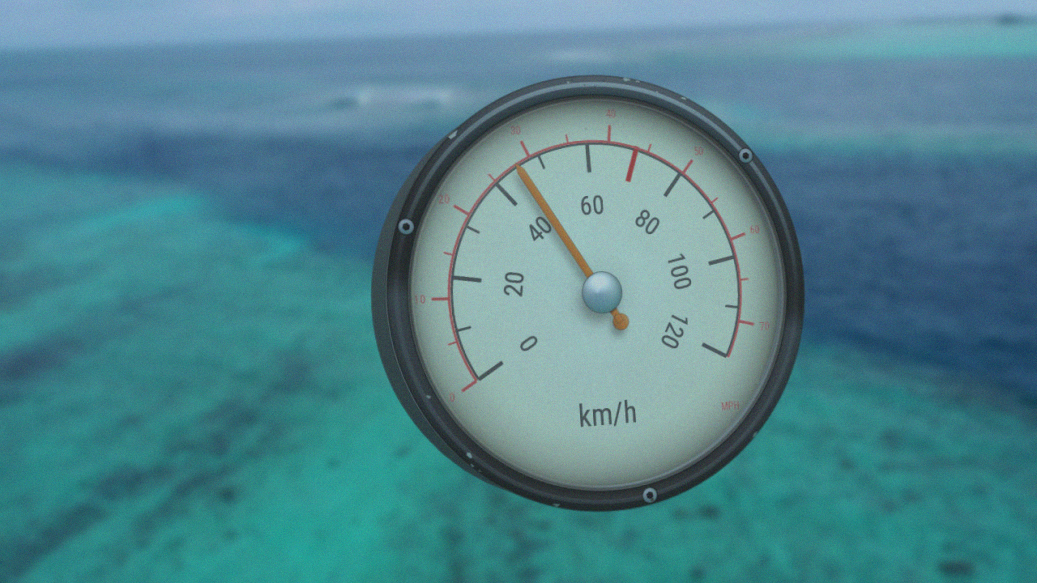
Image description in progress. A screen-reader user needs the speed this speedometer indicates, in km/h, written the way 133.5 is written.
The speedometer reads 45
